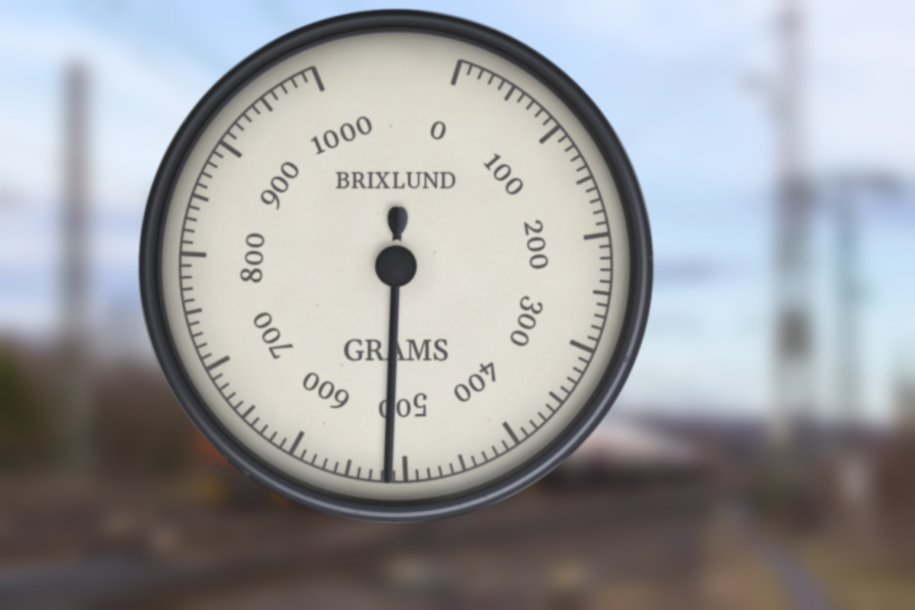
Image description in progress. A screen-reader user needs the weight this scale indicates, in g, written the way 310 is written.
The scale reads 515
